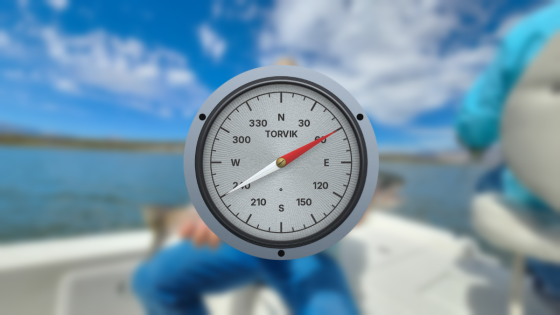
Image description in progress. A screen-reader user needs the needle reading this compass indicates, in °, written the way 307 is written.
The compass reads 60
